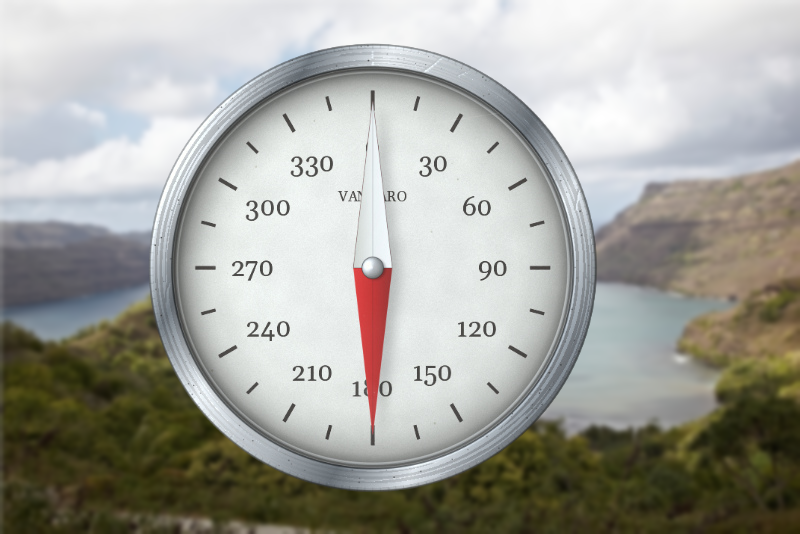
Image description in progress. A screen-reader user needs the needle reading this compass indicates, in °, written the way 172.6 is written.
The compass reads 180
